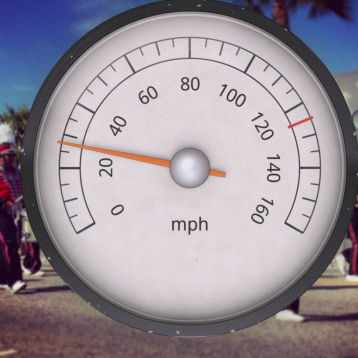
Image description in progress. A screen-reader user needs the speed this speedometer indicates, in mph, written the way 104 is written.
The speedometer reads 27.5
